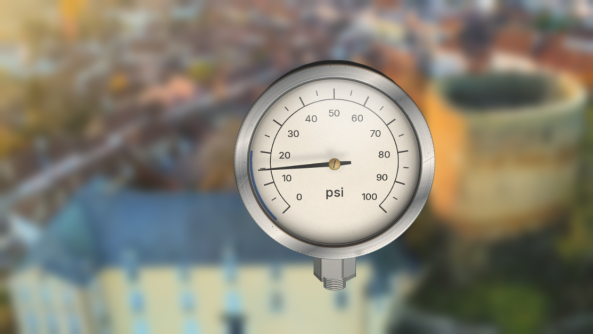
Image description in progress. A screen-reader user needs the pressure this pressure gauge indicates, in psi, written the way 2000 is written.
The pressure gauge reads 15
